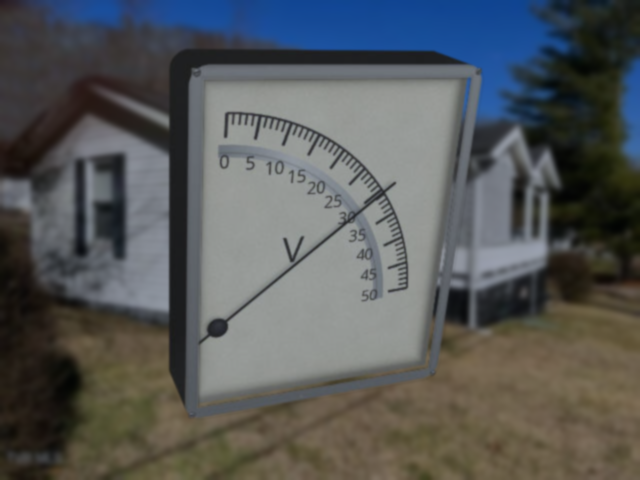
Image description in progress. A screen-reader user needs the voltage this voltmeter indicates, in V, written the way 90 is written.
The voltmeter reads 30
